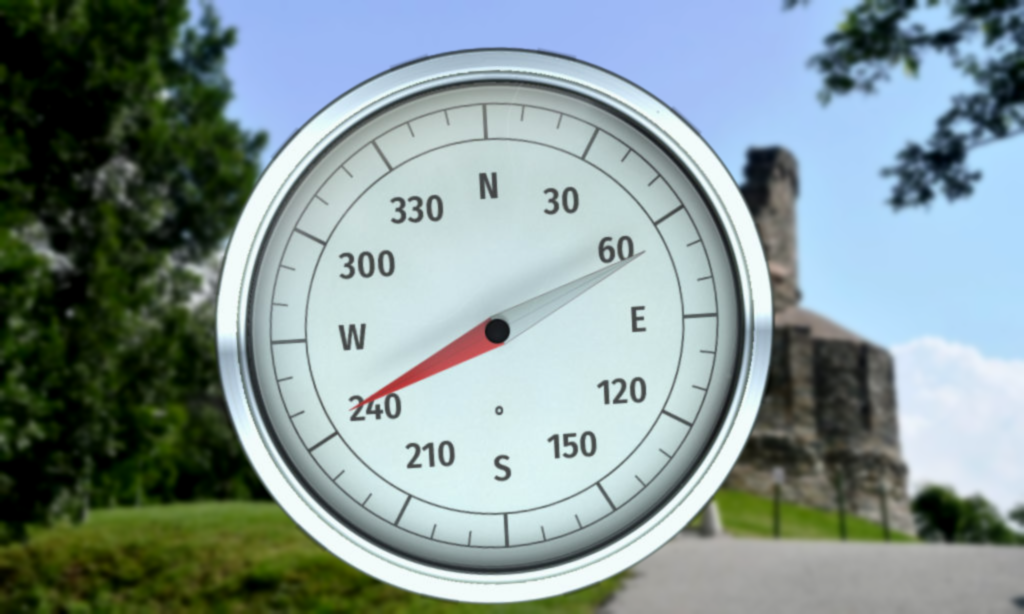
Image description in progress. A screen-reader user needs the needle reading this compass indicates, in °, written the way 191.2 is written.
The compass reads 245
